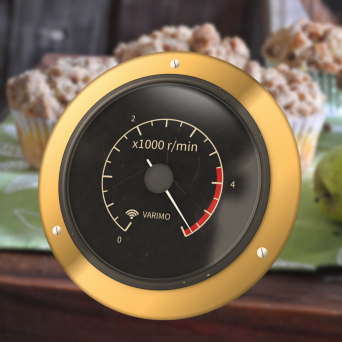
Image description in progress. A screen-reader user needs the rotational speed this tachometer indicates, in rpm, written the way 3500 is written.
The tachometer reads 4875
